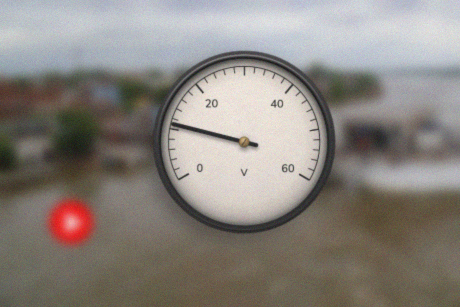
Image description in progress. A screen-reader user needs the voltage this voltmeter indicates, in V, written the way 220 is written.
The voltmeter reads 11
